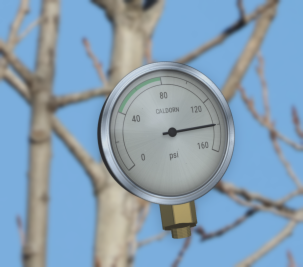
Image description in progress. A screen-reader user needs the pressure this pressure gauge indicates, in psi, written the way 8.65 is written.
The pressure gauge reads 140
